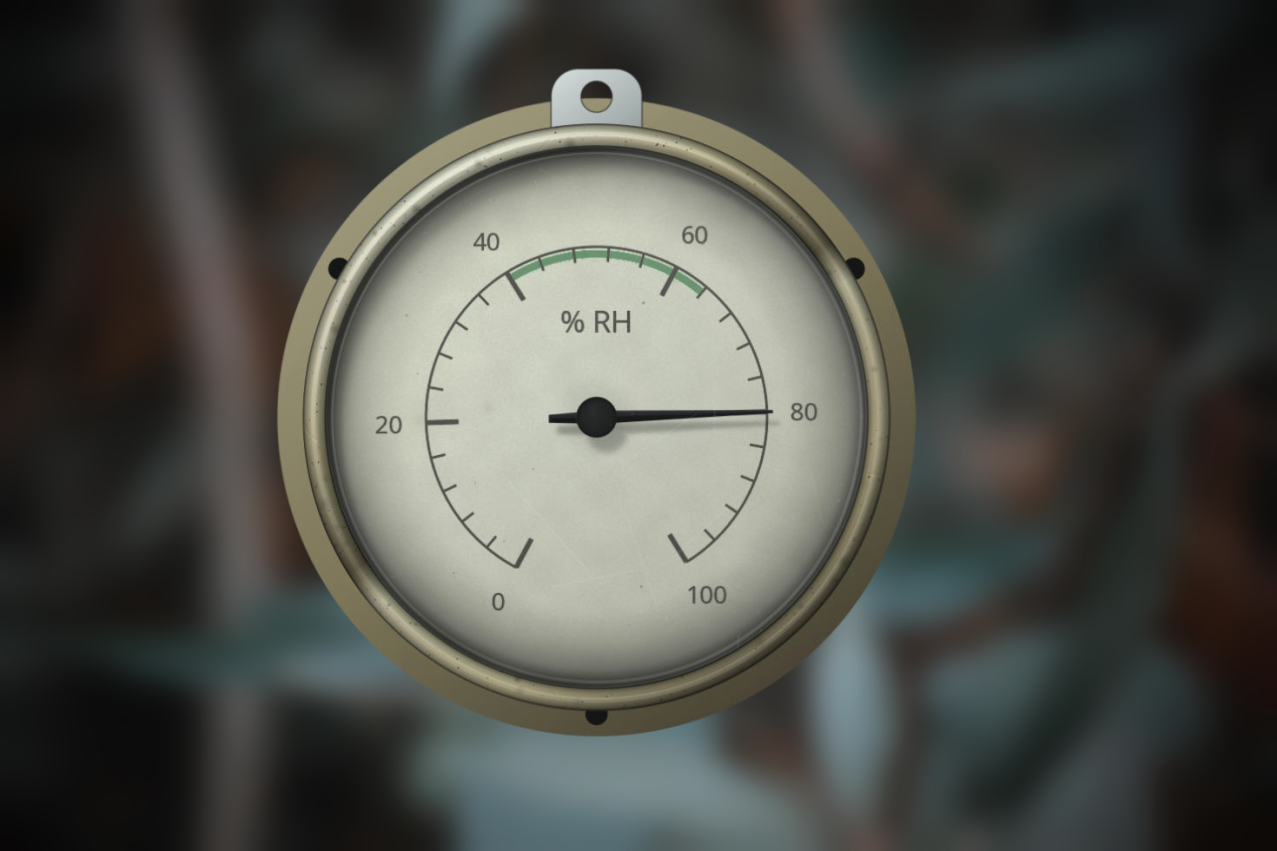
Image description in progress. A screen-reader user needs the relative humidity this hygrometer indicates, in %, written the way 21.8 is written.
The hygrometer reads 80
